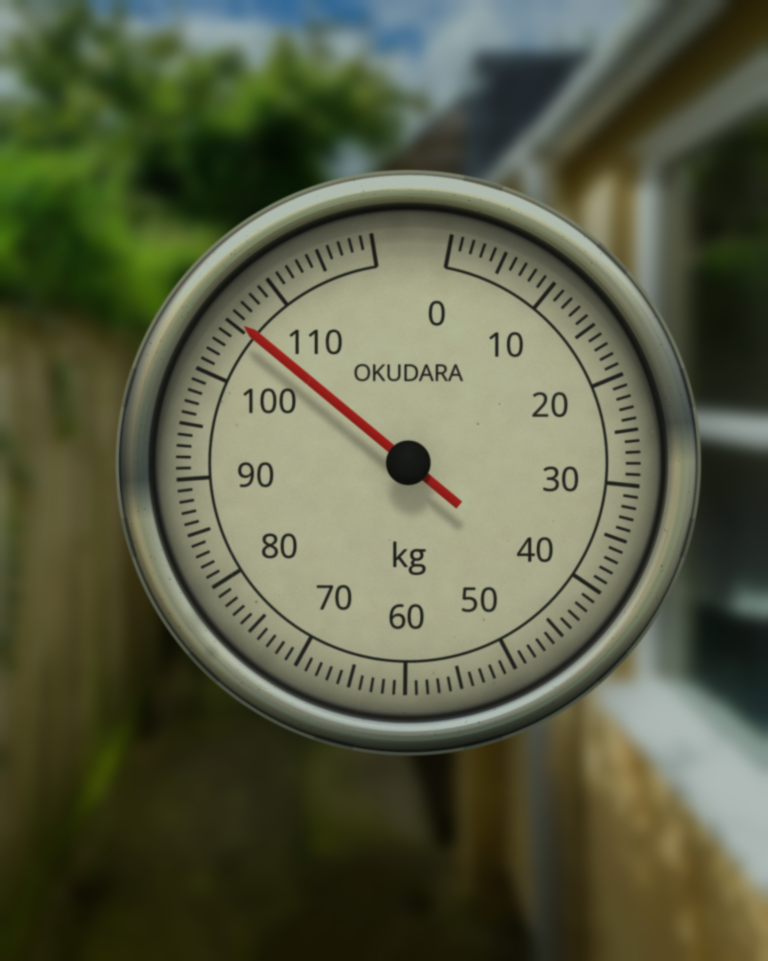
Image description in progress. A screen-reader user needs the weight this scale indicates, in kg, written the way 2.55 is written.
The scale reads 105.5
